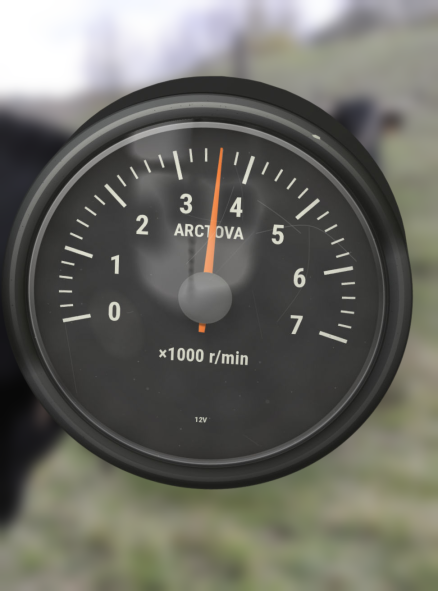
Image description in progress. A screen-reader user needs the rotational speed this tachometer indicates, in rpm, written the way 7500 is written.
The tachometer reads 3600
